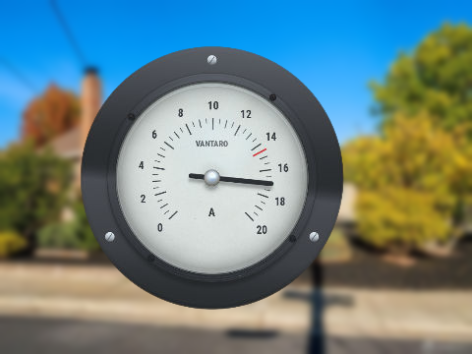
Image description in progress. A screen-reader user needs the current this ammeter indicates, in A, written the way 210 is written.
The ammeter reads 17
